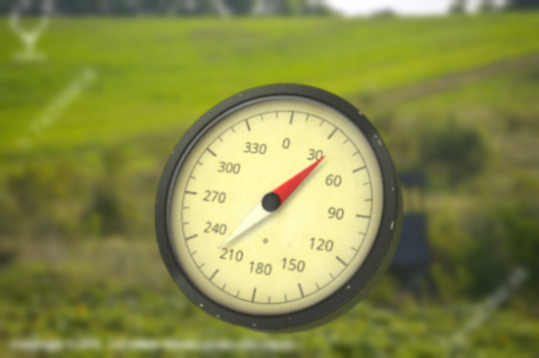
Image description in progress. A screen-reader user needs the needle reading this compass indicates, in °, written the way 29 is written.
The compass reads 40
